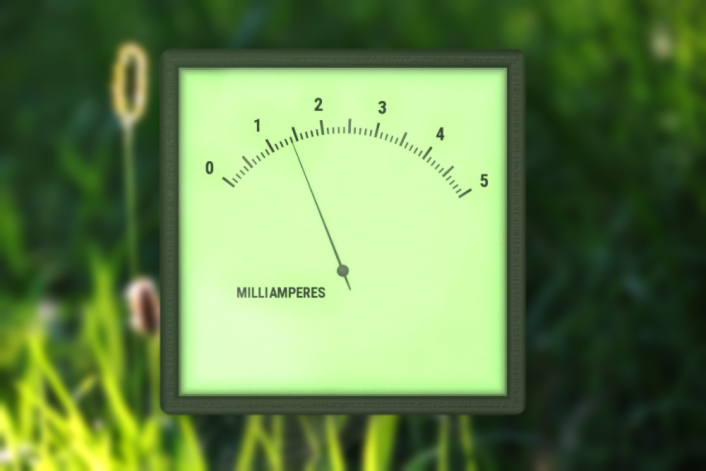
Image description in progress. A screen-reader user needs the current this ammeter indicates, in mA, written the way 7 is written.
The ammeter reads 1.4
